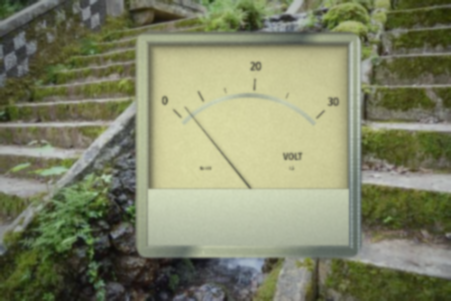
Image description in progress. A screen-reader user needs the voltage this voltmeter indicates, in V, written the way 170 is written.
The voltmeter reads 5
